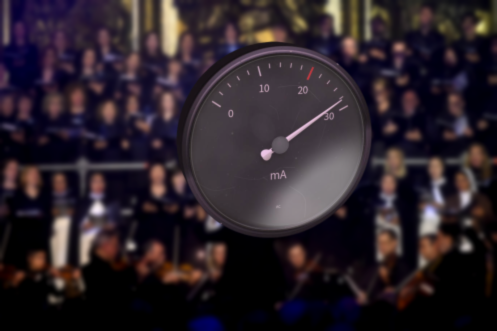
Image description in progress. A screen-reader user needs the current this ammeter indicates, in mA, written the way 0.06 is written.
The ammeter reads 28
